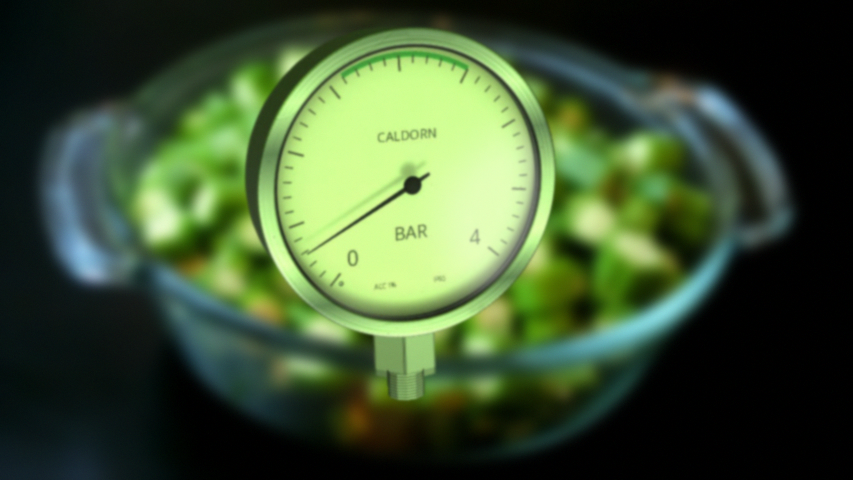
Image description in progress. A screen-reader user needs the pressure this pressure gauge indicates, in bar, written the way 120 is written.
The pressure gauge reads 0.3
